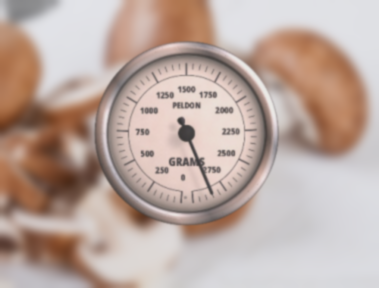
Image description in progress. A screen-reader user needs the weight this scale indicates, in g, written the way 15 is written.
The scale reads 2850
